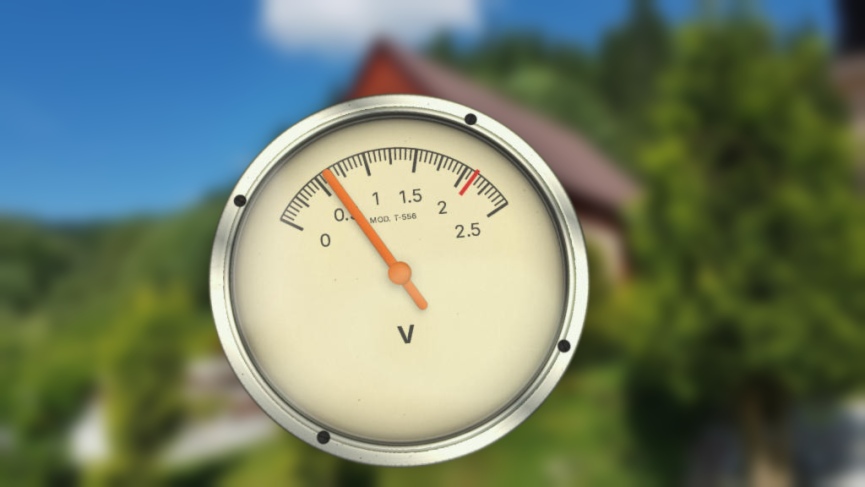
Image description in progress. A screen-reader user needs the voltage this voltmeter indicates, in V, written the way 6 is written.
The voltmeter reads 0.6
